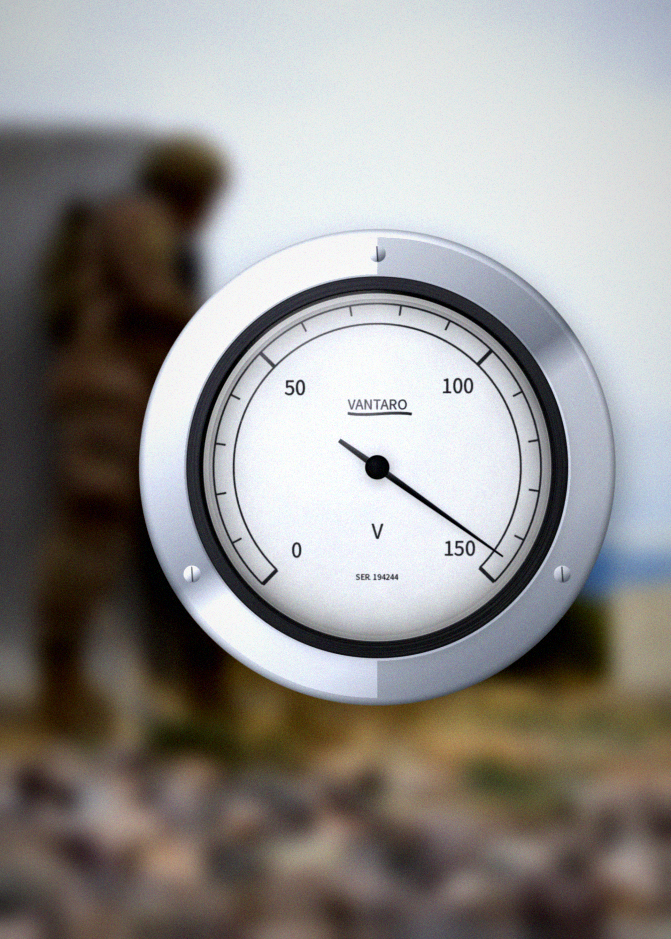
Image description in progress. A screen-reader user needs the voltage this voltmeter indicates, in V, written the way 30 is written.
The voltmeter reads 145
